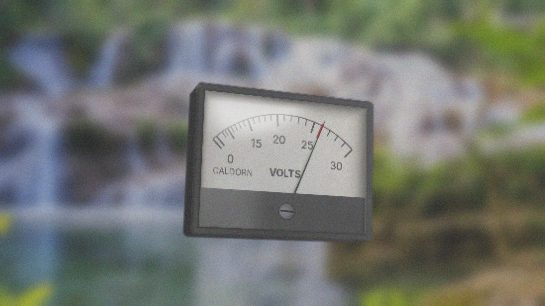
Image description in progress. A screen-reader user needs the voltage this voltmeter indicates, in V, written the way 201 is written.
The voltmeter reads 26
